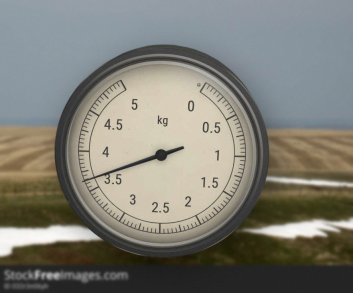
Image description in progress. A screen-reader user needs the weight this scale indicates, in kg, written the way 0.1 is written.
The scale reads 3.65
